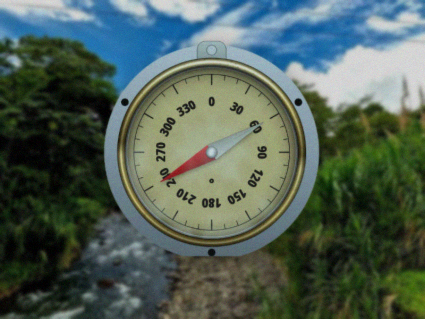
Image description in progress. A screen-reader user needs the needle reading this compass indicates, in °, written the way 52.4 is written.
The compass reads 240
